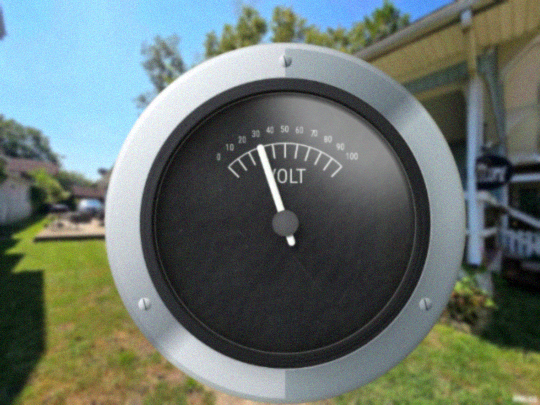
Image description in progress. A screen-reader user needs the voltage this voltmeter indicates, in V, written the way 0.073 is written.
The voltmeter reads 30
